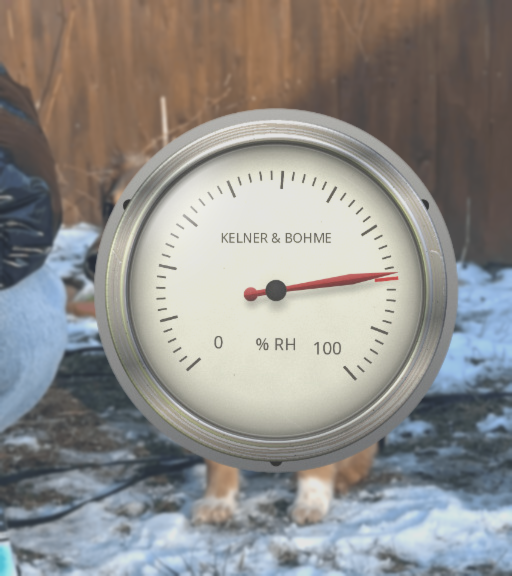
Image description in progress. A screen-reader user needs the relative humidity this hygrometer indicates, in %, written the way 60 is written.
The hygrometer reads 79
